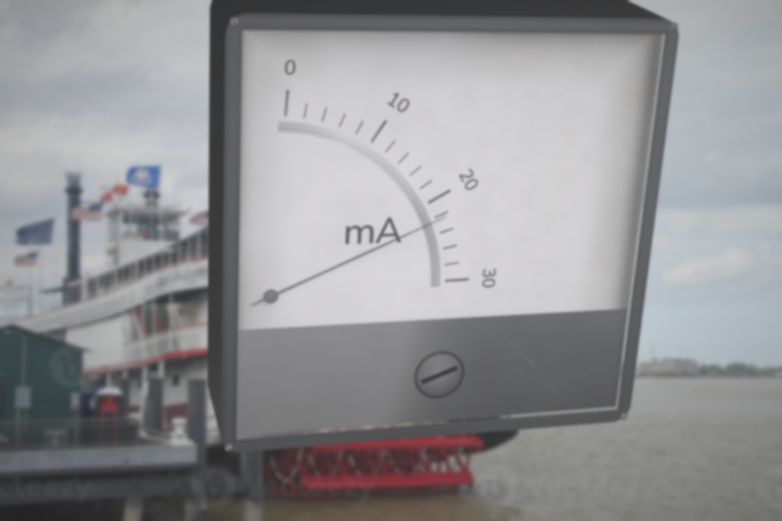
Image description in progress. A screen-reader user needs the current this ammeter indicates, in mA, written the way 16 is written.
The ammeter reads 22
